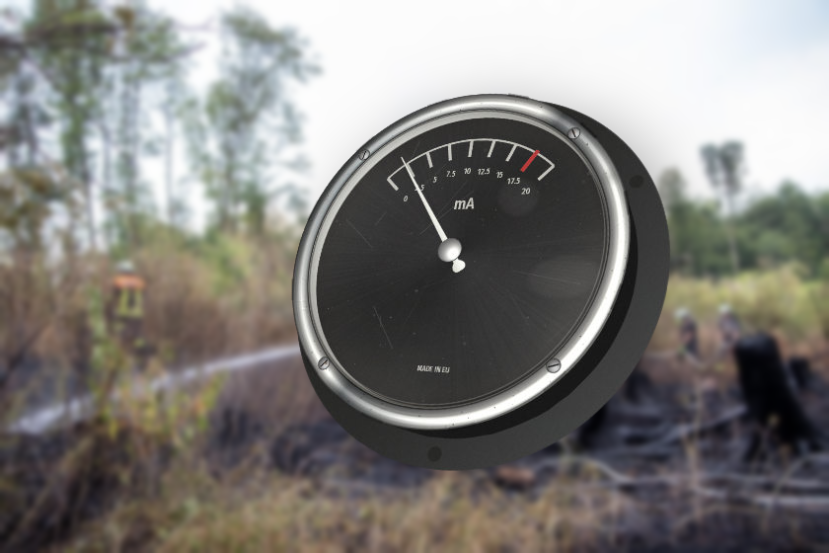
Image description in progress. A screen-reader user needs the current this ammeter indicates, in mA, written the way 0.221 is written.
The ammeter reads 2.5
